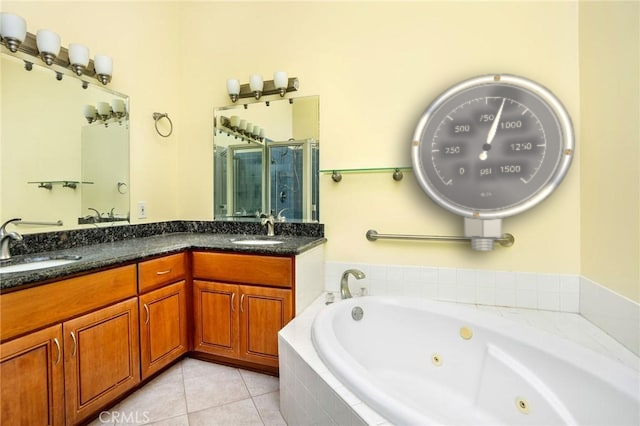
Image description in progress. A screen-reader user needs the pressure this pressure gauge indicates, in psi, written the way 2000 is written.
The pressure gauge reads 850
